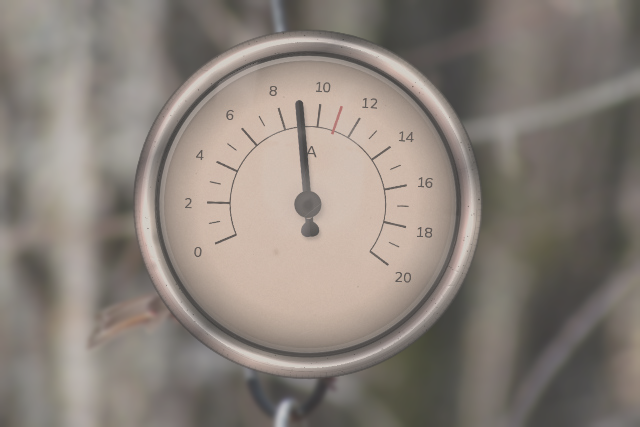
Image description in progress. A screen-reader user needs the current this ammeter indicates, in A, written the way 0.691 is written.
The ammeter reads 9
